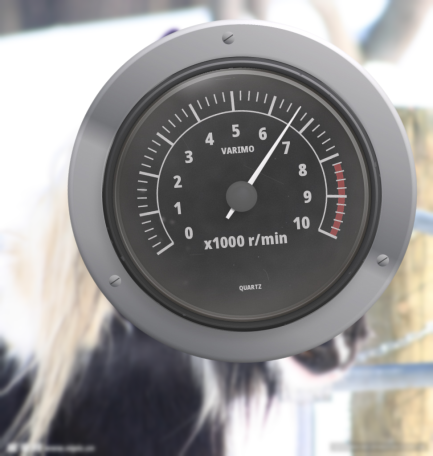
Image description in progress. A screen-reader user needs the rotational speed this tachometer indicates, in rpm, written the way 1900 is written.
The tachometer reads 6600
